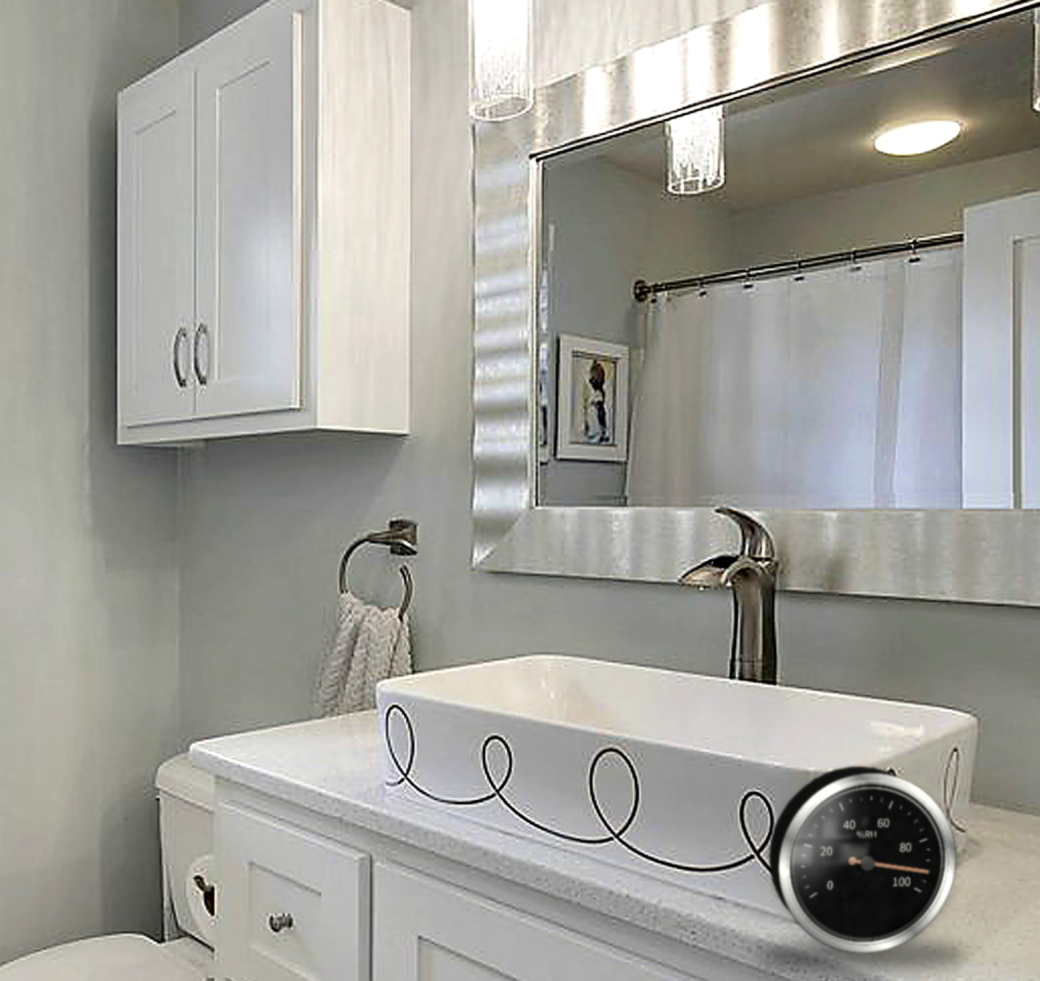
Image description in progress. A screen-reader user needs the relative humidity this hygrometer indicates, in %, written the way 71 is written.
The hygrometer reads 92
